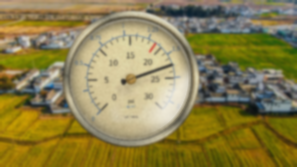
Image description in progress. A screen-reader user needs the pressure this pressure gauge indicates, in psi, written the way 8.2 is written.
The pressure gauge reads 23
